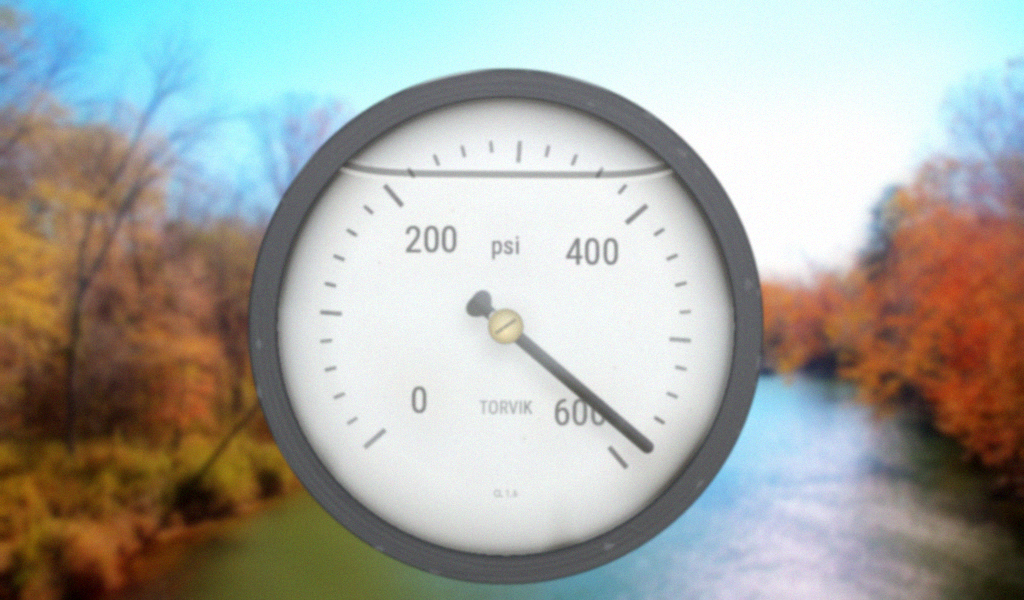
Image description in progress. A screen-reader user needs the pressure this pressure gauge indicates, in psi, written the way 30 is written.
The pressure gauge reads 580
